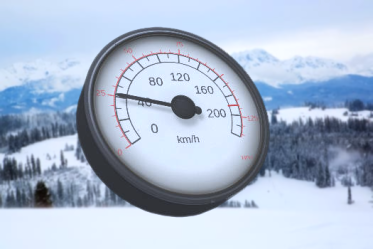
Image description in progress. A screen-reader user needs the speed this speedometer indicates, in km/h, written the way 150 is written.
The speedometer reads 40
